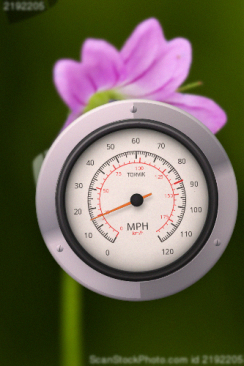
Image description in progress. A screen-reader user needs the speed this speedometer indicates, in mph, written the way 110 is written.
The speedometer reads 15
